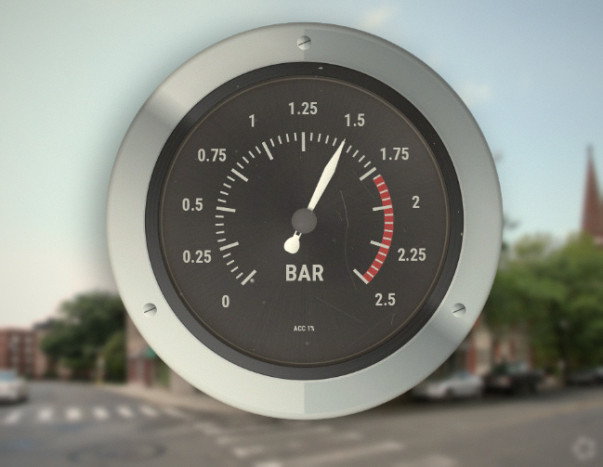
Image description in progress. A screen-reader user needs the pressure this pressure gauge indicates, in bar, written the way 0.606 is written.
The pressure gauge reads 1.5
